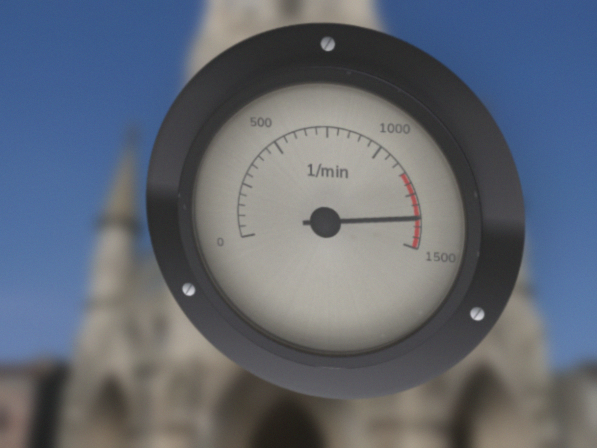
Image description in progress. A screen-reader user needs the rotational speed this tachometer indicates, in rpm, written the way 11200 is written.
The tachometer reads 1350
